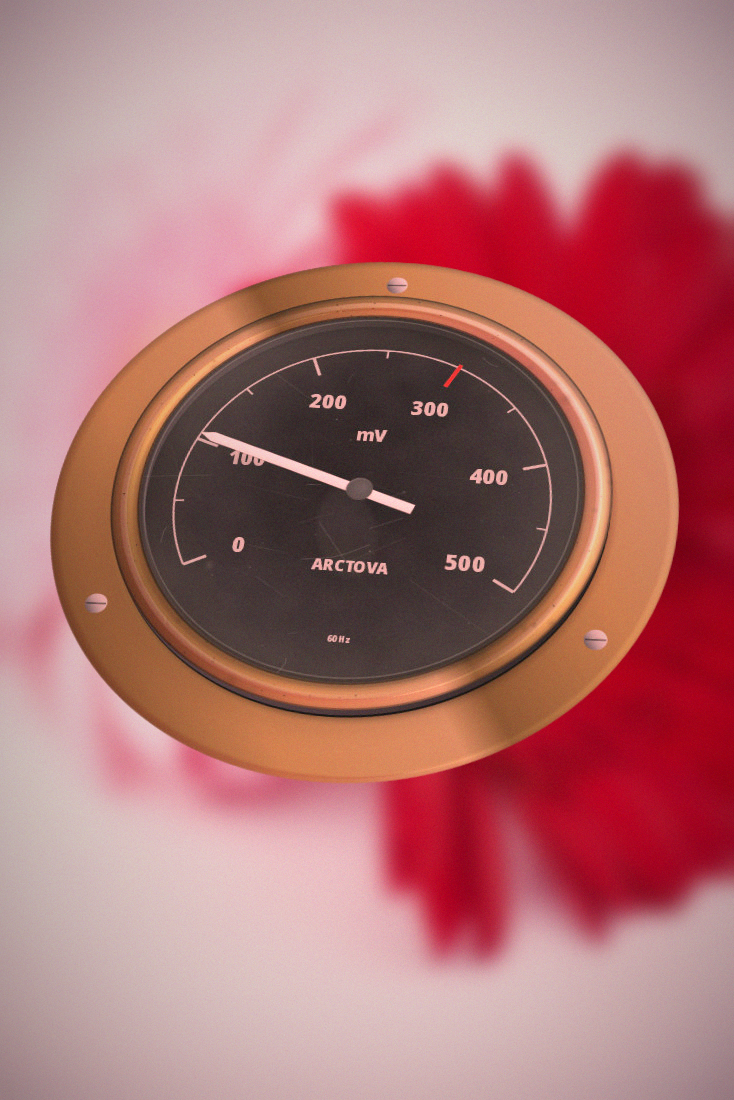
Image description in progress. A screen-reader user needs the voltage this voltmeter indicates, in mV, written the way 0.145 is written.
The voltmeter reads 100
